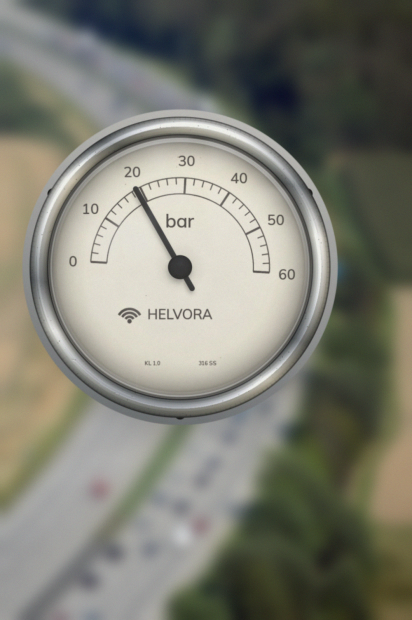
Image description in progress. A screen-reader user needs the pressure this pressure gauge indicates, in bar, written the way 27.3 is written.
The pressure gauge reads 19
